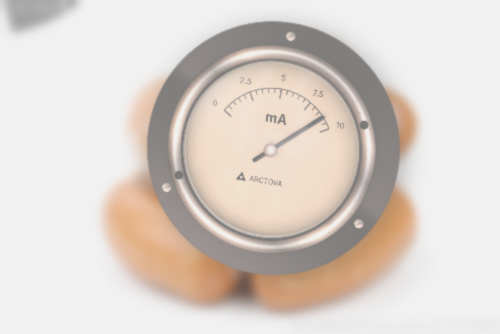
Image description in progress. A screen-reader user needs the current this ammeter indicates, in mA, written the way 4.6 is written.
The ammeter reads 9
